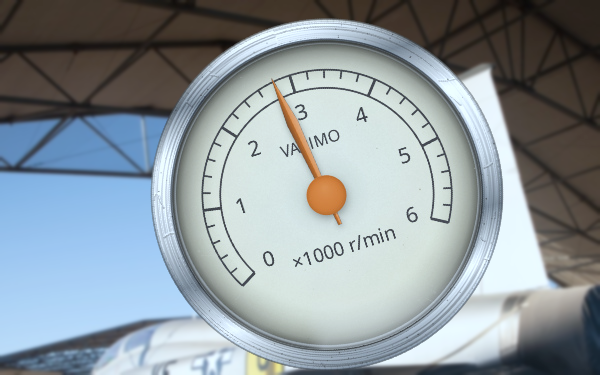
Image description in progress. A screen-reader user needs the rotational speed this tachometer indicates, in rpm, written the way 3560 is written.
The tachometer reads 2800
